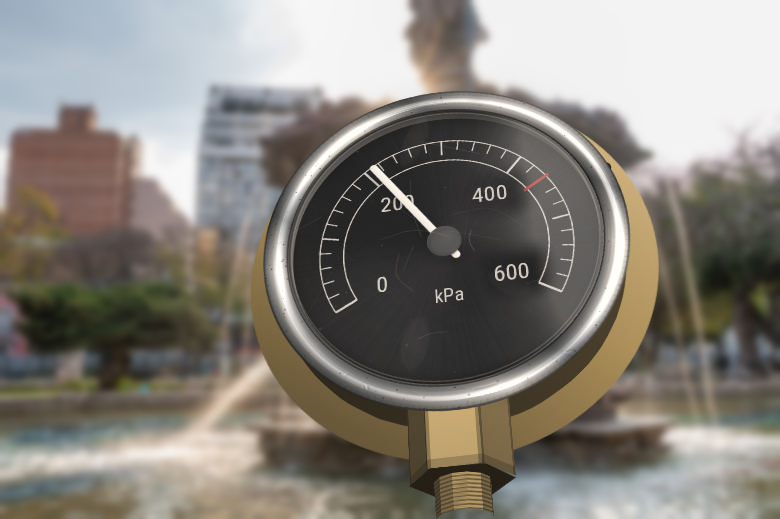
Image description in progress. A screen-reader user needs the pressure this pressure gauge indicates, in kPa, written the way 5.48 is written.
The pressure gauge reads 210
